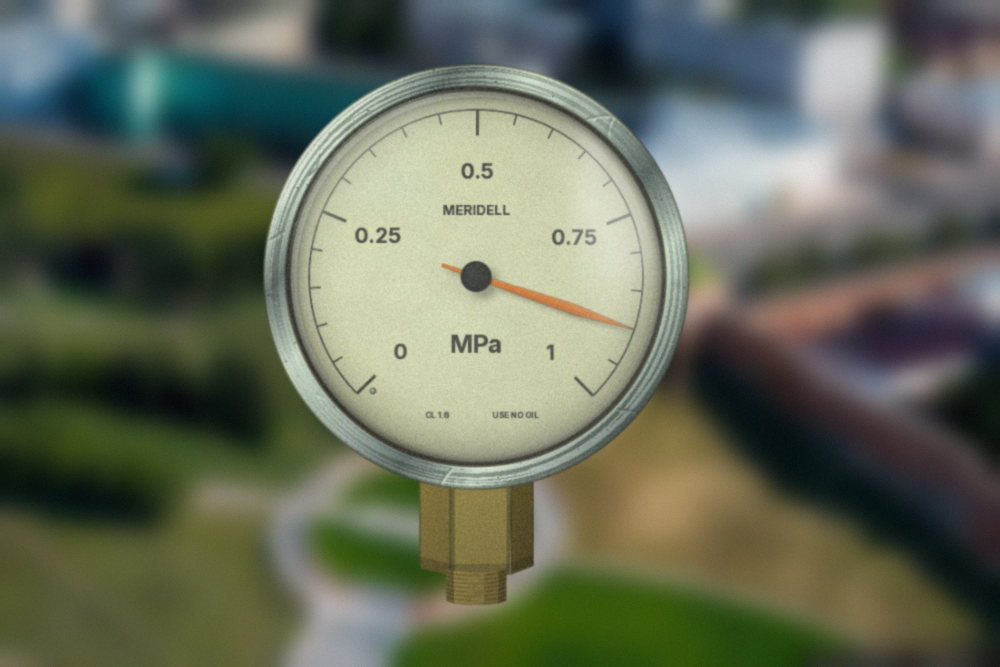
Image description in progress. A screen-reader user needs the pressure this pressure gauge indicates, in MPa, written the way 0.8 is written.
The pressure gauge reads 0.9
